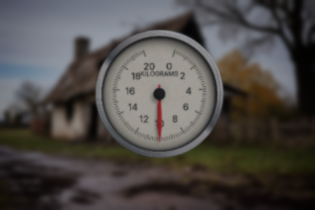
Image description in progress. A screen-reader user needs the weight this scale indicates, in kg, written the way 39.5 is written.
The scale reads 10
